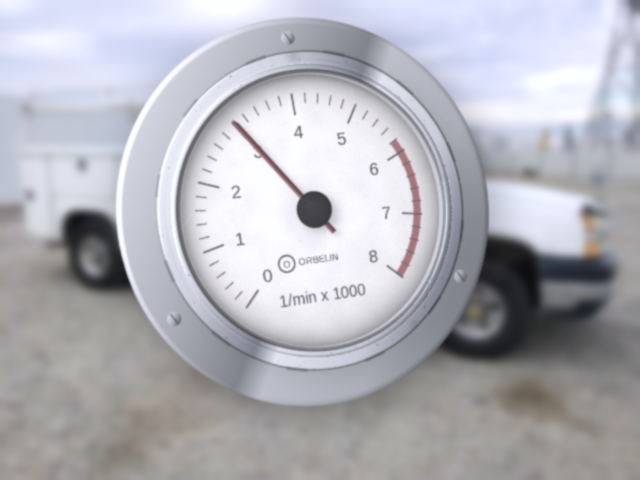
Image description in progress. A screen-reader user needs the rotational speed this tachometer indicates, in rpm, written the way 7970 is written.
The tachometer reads 3000
